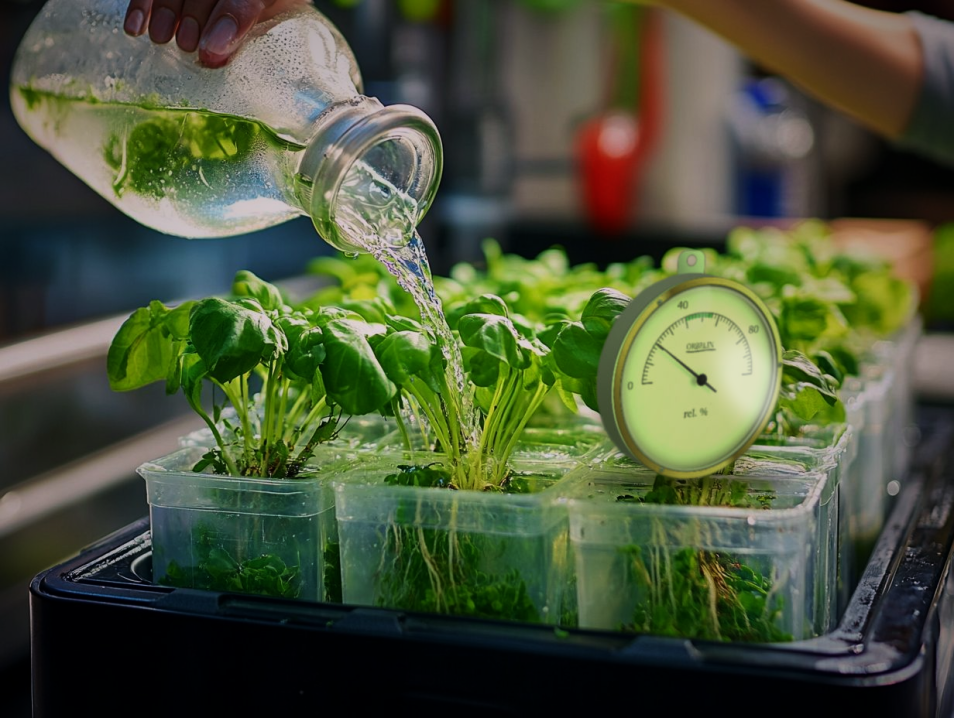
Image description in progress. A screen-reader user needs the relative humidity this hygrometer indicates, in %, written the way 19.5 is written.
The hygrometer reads 20
